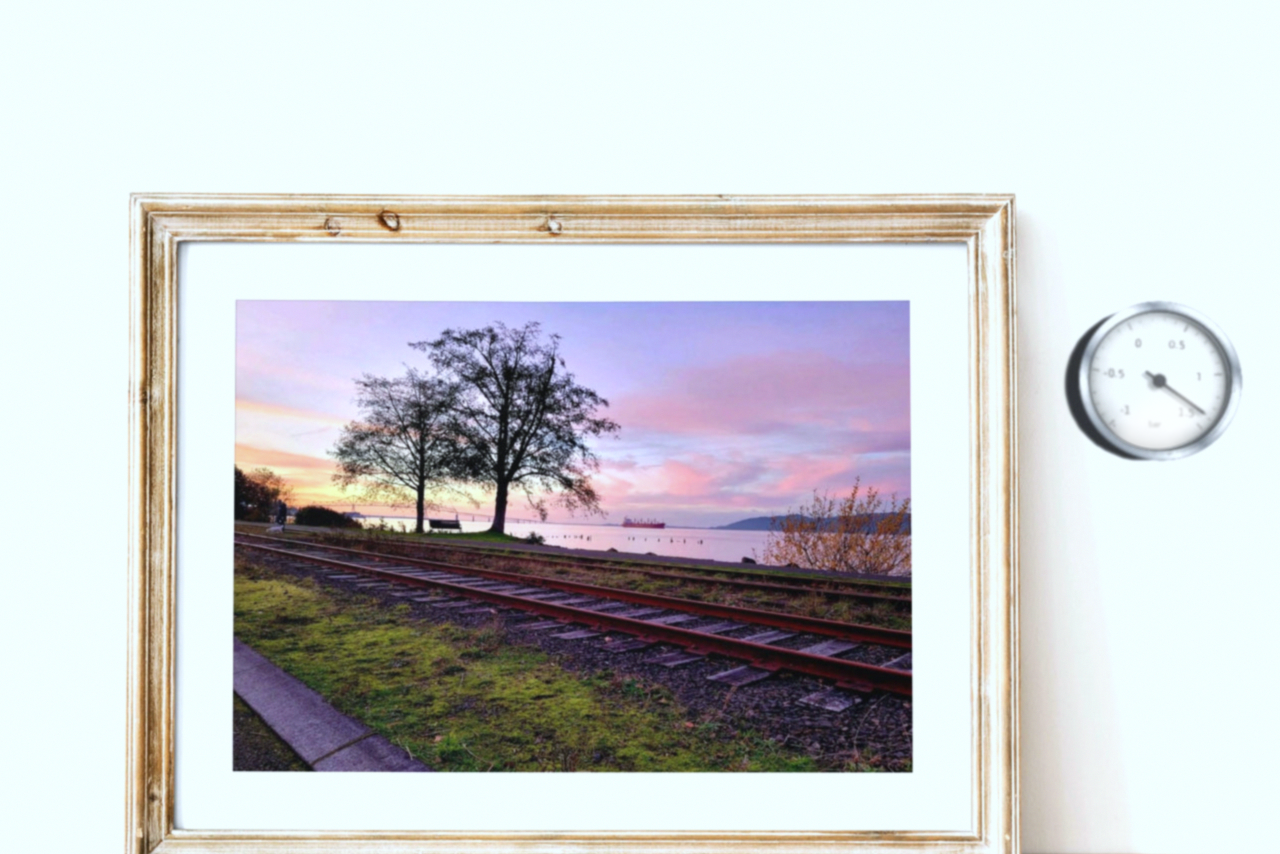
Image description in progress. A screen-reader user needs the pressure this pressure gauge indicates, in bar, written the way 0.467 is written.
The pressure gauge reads 1.4
